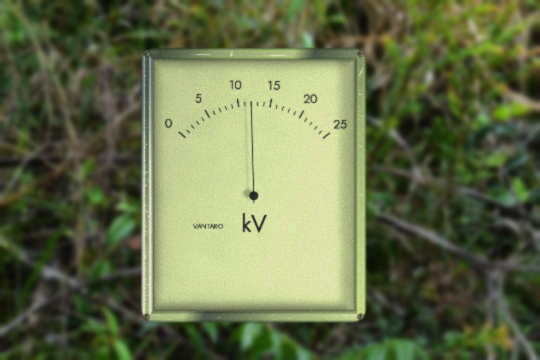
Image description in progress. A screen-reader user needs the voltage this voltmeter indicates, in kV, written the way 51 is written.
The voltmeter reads 12
